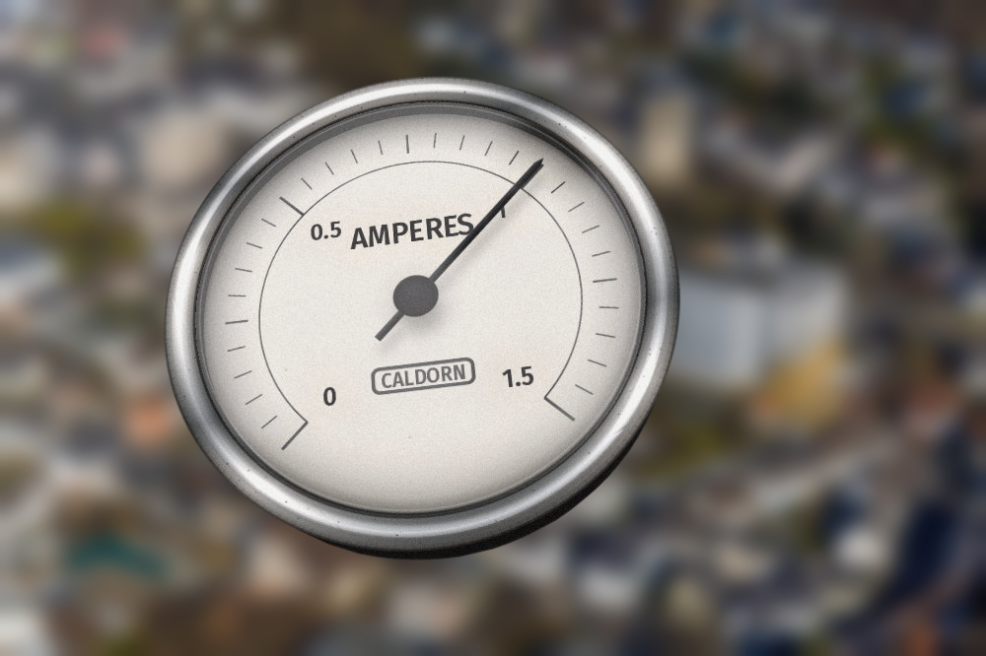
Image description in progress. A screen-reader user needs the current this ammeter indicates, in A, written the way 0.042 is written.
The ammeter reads 1
